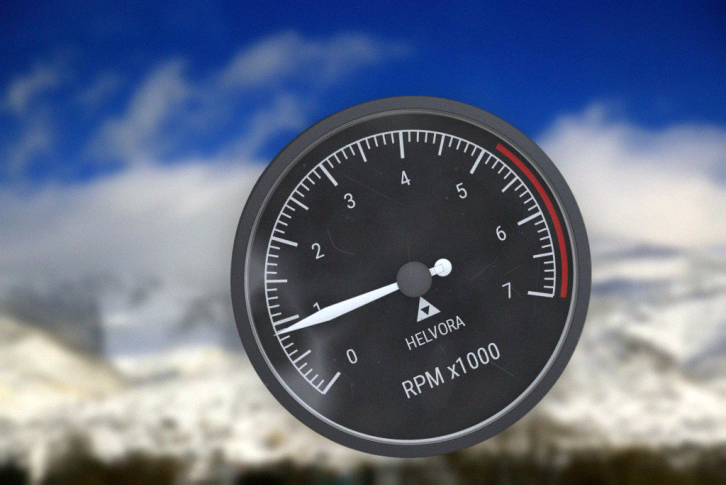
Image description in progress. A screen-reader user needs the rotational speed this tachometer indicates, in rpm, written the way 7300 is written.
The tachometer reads 900
